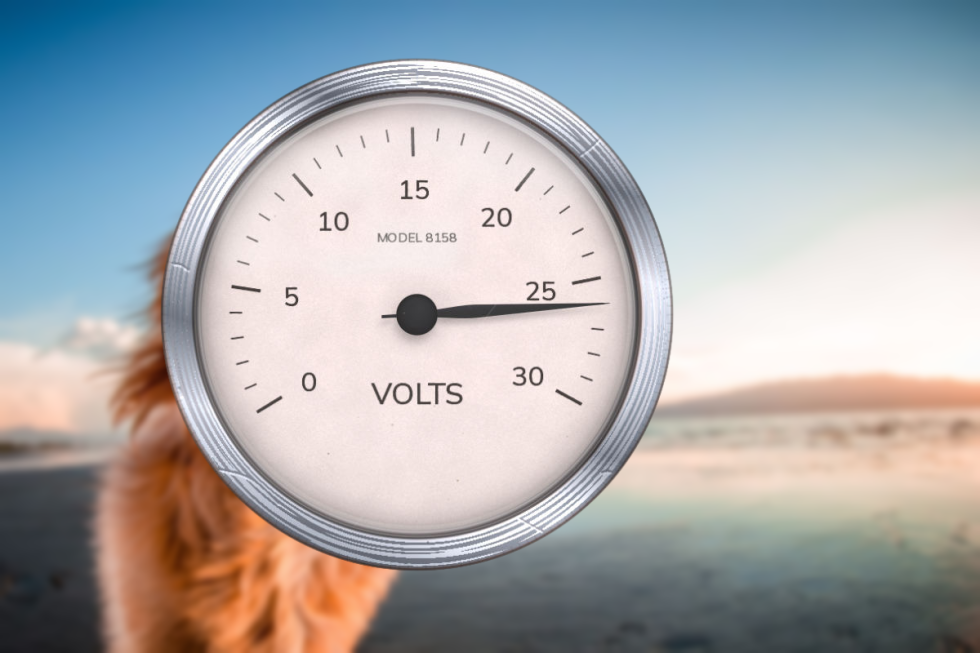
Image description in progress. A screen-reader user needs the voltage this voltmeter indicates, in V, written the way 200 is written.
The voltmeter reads 26
